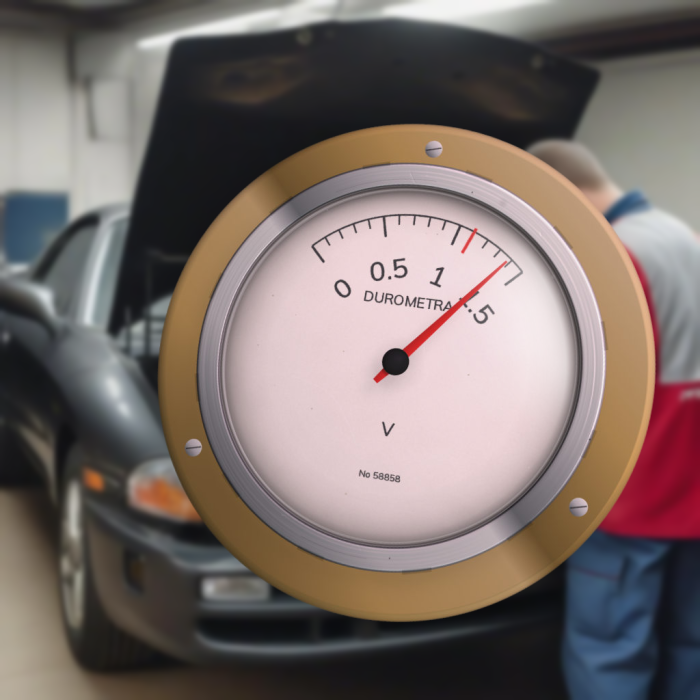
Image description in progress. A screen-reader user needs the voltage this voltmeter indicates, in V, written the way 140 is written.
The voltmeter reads 1.4
